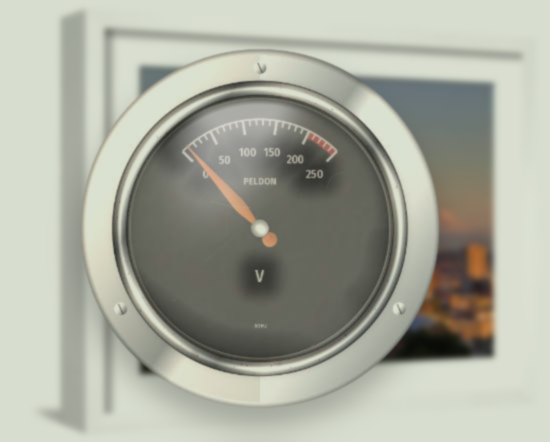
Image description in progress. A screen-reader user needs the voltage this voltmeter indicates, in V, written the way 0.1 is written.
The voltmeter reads 10
